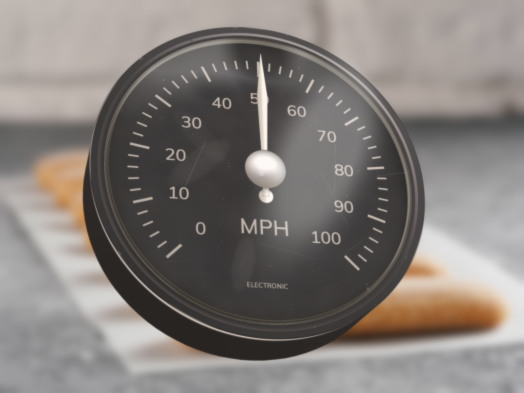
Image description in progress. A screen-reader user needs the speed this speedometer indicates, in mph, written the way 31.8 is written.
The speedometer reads 50
